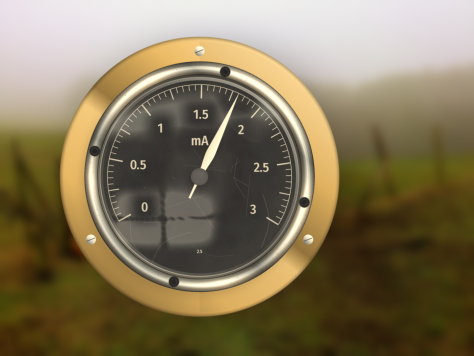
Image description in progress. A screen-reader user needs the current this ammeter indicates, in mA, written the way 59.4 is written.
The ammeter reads 1.8
